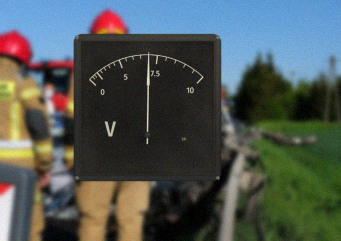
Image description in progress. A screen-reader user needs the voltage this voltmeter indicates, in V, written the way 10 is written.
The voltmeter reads 7
